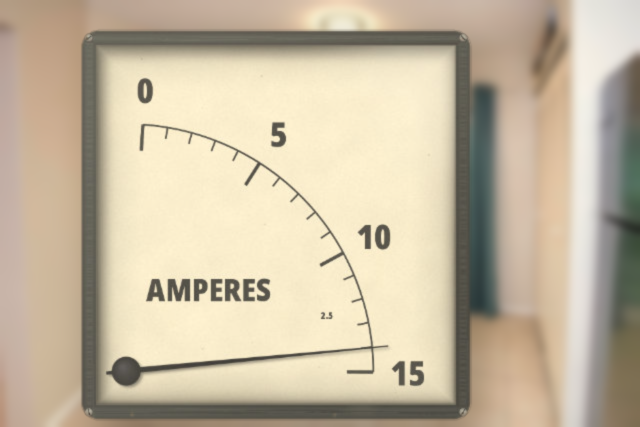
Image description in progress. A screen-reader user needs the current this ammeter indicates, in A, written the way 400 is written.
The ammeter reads 14
